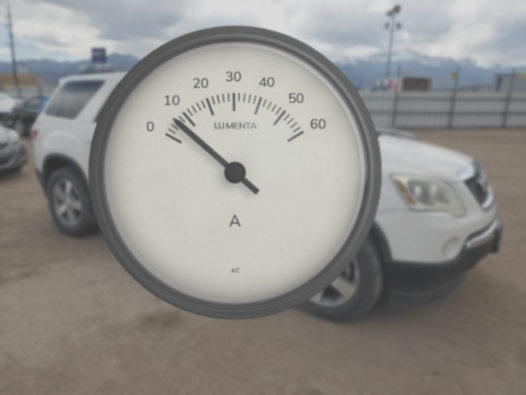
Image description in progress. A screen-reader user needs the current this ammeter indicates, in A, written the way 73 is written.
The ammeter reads 6
